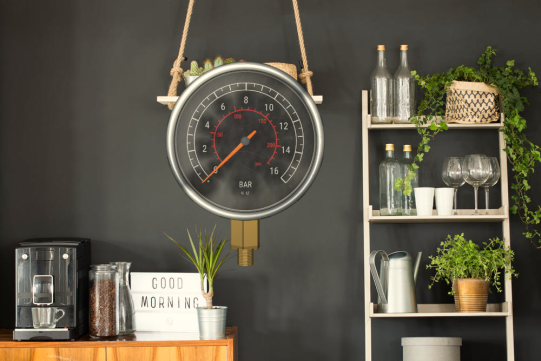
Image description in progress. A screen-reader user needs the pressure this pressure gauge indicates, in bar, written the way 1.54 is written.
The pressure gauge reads 0
